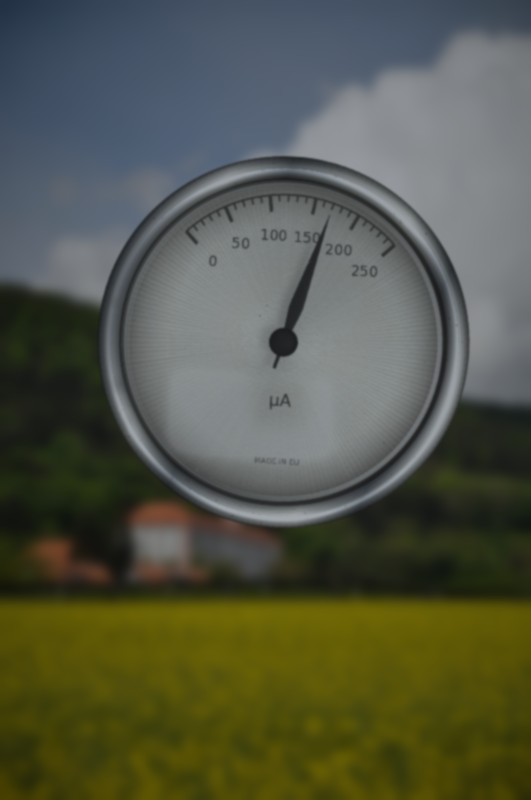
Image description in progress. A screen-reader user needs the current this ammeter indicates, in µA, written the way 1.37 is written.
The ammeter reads 170
